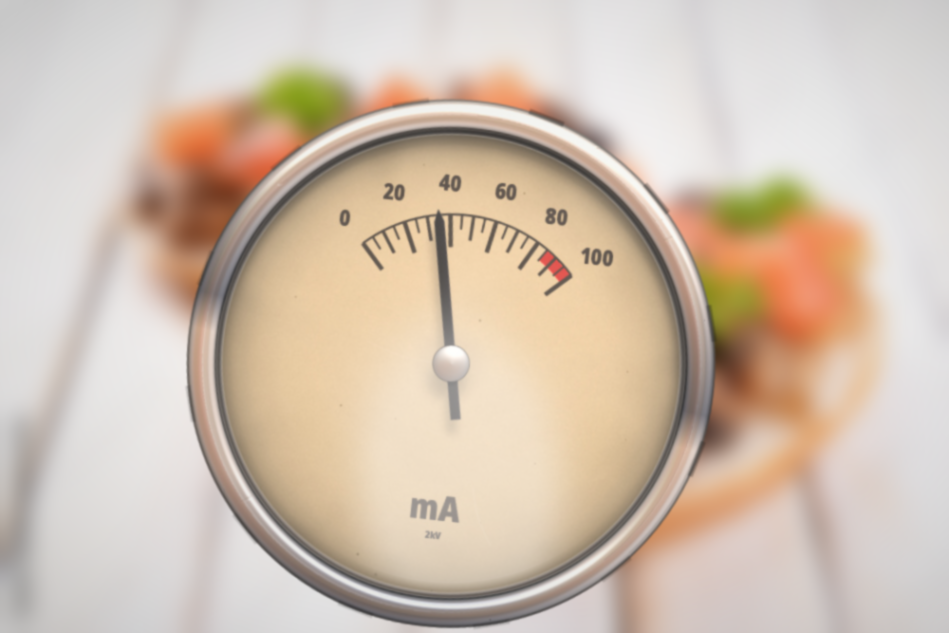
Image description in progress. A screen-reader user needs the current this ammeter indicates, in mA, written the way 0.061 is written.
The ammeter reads 35
